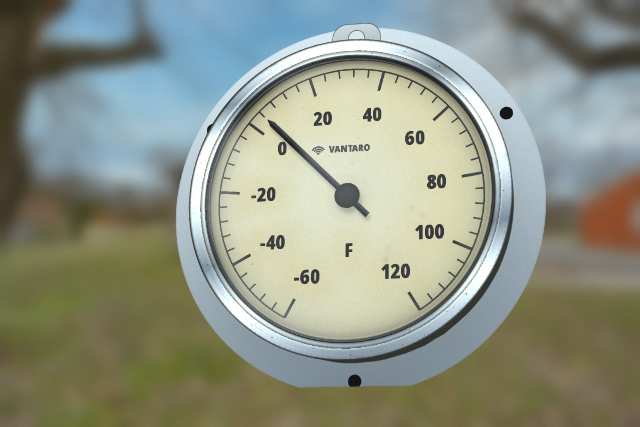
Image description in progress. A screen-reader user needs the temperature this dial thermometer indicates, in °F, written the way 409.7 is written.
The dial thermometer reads 4
